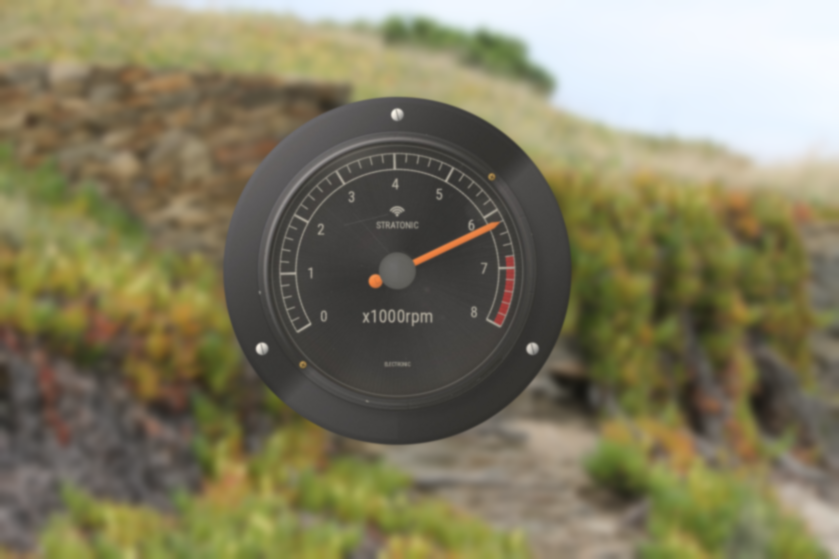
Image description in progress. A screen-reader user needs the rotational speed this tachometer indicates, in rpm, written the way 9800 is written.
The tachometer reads 6200
